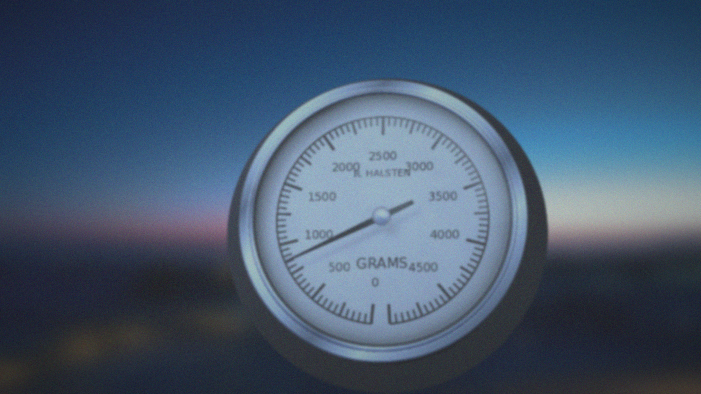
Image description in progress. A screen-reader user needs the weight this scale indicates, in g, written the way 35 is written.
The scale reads 850
